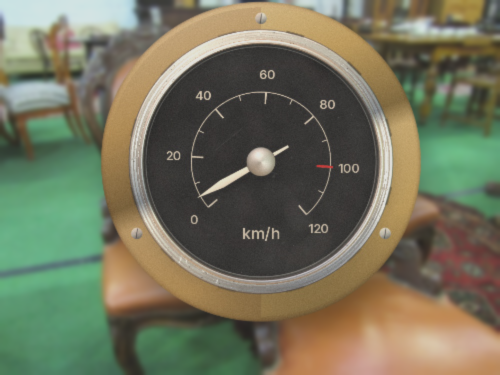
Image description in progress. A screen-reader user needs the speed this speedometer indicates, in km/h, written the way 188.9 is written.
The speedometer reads 5
